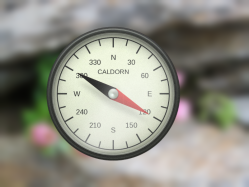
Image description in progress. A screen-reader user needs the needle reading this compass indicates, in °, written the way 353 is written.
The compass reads 120
